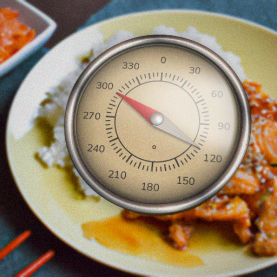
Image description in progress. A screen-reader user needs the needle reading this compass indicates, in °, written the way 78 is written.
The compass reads 300
